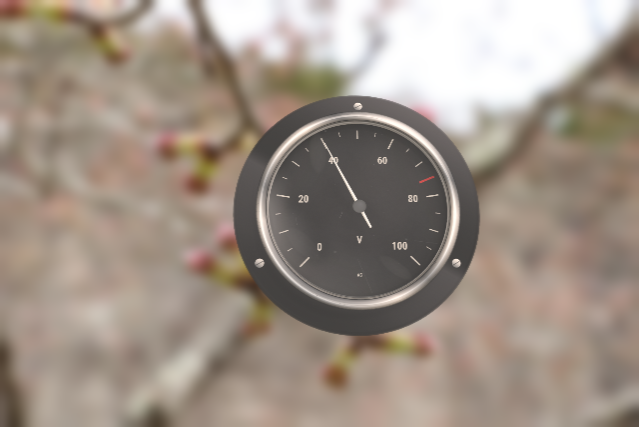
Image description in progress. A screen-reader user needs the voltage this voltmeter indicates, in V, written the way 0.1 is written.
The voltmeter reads 40
